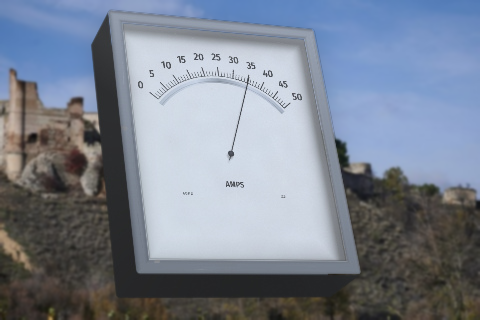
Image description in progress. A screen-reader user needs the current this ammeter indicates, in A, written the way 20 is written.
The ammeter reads 35
